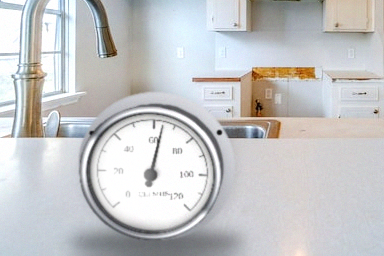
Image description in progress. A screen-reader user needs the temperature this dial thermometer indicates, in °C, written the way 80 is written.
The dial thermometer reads 65
